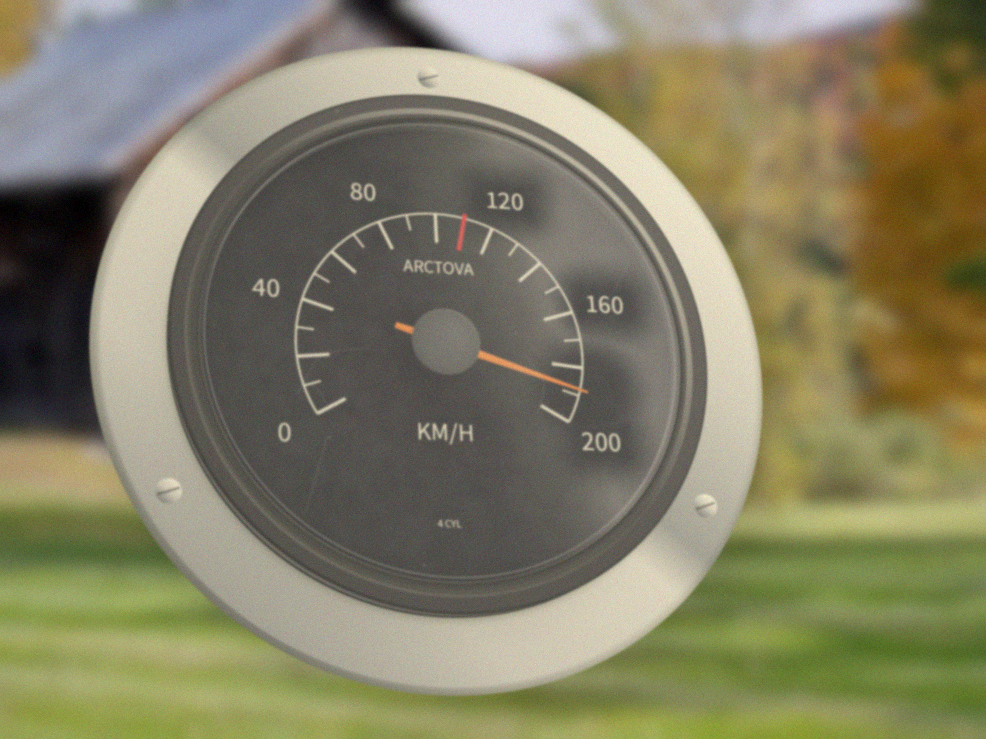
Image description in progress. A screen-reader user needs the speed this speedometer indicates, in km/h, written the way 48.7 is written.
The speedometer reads 190
